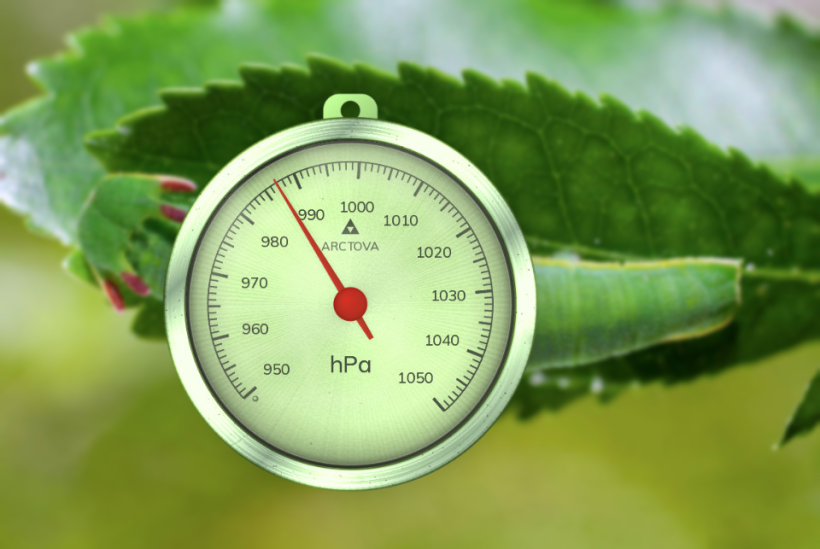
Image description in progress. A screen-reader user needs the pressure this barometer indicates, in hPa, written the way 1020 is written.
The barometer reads 987
